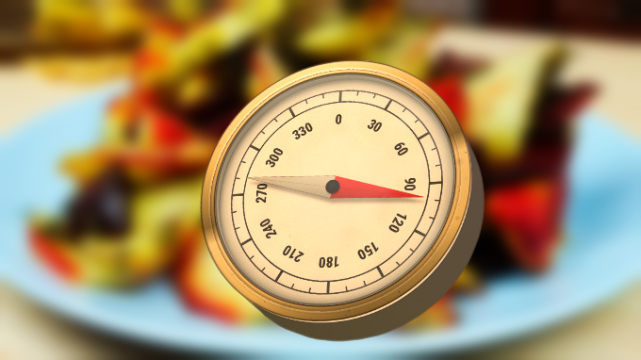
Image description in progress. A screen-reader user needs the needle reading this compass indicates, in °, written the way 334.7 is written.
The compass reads 100
